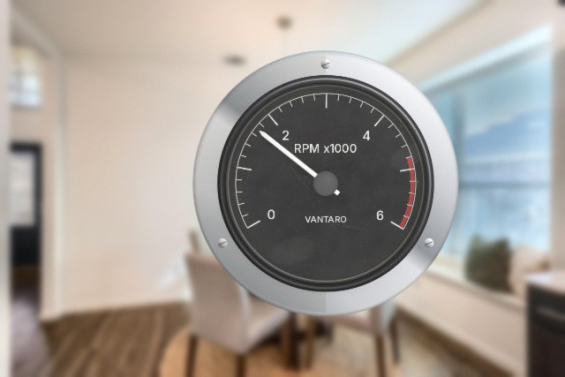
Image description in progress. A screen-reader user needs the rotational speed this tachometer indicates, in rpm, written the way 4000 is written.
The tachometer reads 1700
